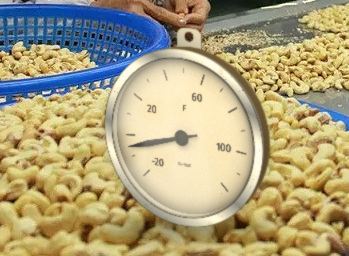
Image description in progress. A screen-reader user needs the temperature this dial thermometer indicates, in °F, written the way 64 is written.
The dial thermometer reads -5
